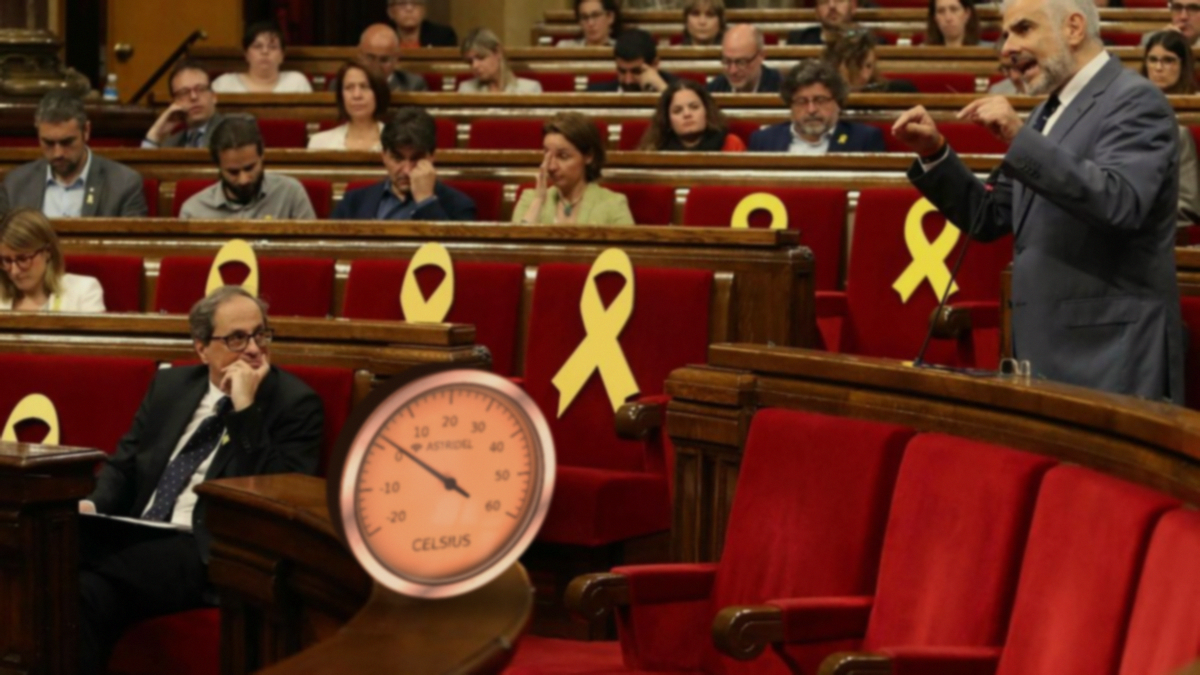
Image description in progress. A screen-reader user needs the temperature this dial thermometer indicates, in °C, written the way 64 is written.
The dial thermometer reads 2
